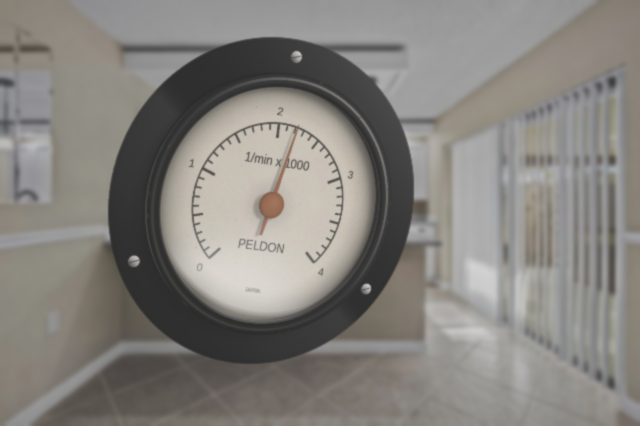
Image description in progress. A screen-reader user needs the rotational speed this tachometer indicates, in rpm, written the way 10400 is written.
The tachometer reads 2200
